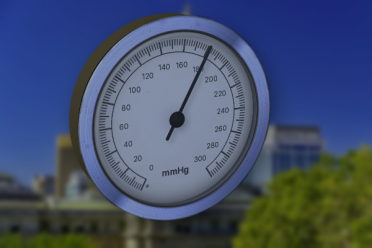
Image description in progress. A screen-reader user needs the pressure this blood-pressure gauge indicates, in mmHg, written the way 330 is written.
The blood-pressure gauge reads 180
